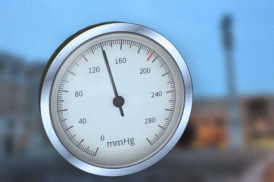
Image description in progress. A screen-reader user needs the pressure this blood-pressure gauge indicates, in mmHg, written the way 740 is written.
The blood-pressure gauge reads 140
